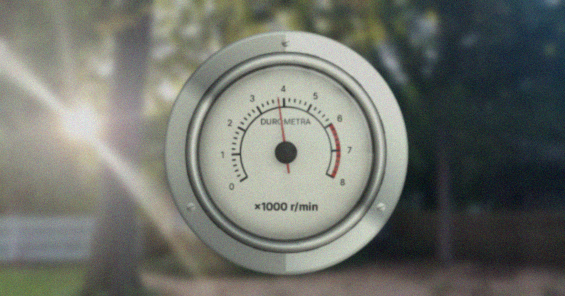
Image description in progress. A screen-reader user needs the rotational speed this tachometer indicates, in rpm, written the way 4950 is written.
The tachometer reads 3800
